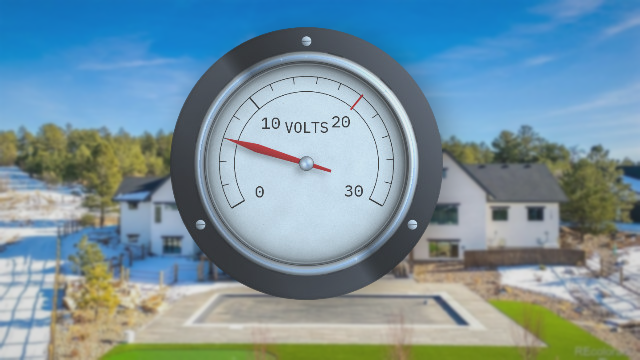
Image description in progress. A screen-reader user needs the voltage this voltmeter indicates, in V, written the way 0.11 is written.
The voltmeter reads 6
